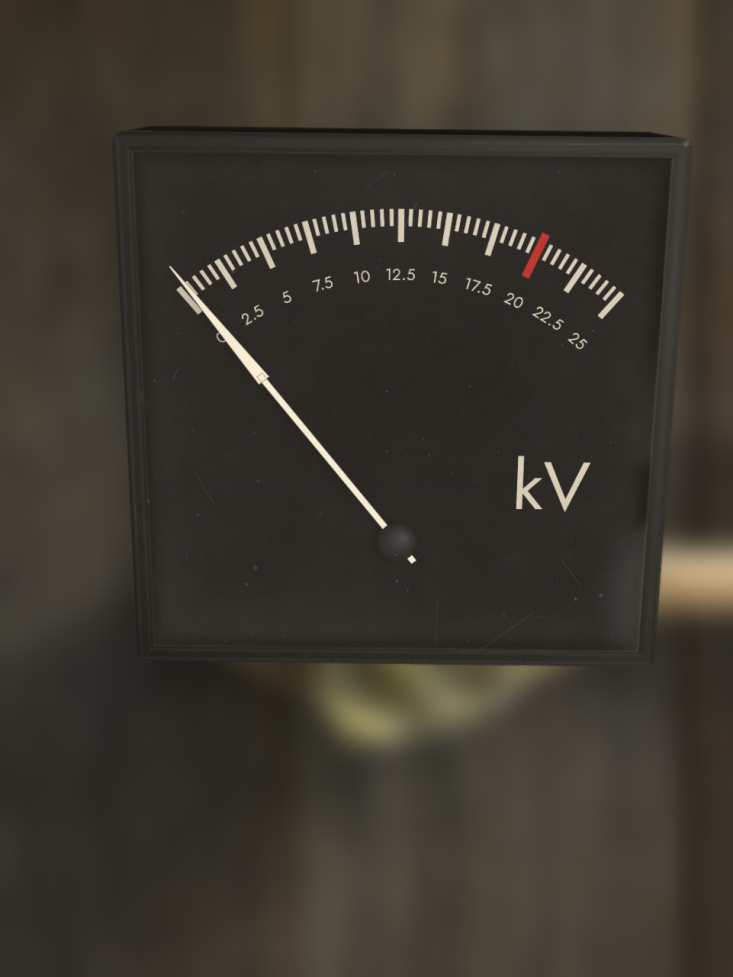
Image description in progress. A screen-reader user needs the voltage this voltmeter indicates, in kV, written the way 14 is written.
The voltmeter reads 0.5
